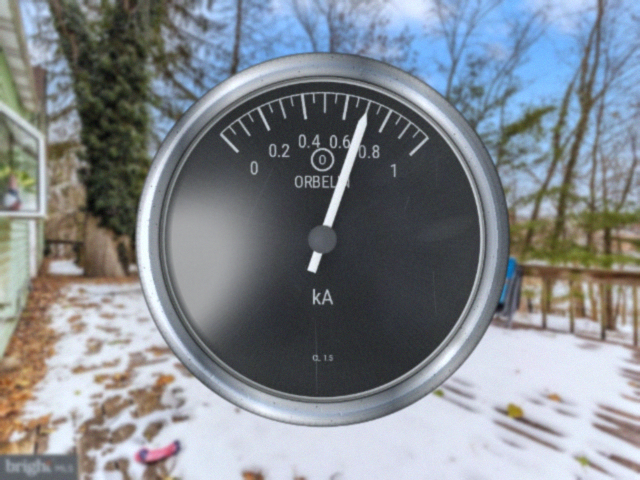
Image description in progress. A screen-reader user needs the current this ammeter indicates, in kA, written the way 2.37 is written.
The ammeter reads 0.7
